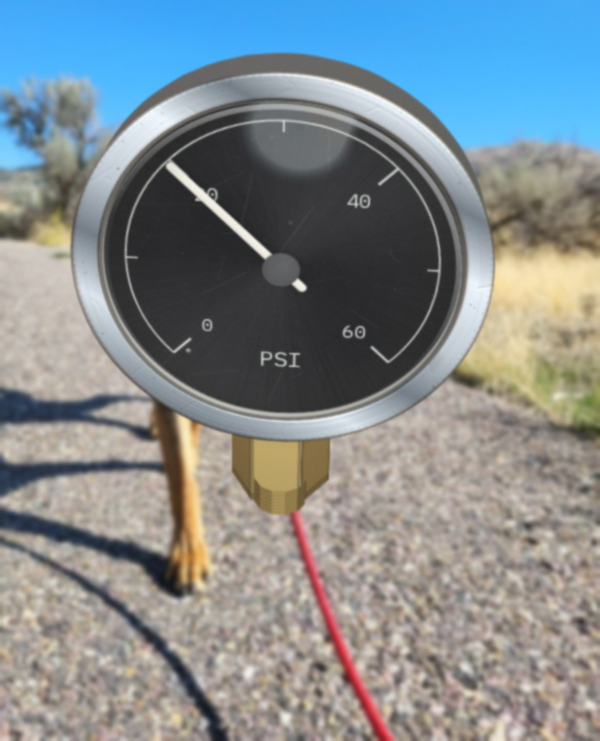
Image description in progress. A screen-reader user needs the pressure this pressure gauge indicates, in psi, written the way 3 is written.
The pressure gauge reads 20
